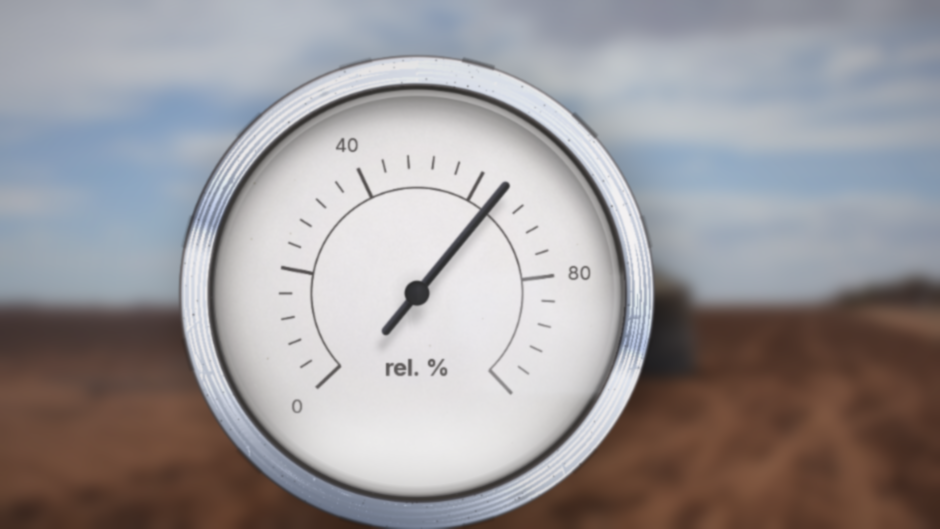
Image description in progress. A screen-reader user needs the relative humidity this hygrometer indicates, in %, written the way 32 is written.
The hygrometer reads 64
